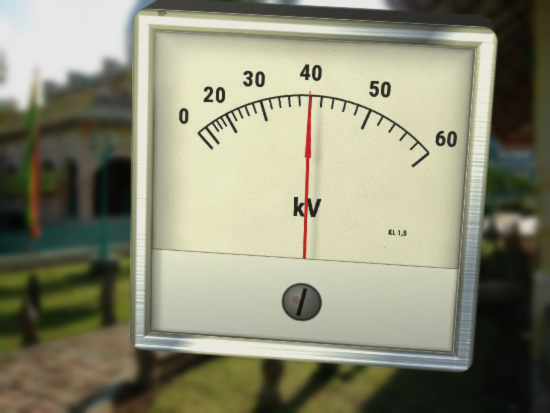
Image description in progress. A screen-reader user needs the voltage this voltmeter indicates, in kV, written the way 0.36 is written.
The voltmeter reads 40
